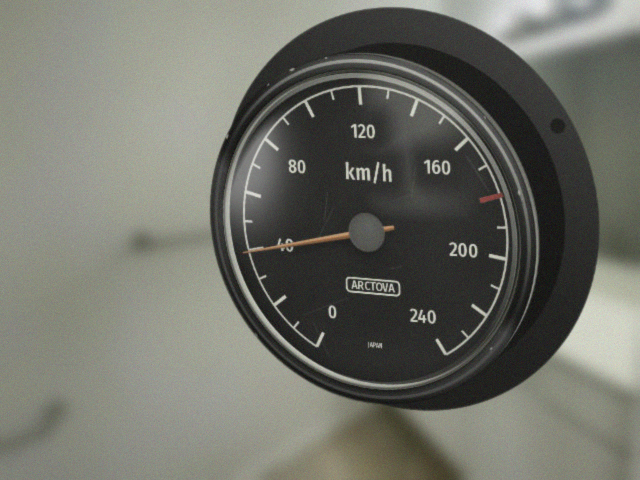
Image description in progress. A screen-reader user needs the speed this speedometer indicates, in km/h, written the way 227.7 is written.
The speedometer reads 40
